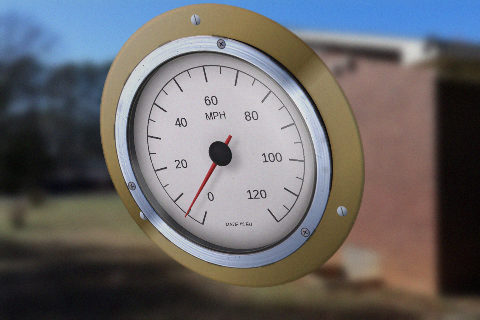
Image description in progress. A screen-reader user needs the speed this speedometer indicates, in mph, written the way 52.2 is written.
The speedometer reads 5
